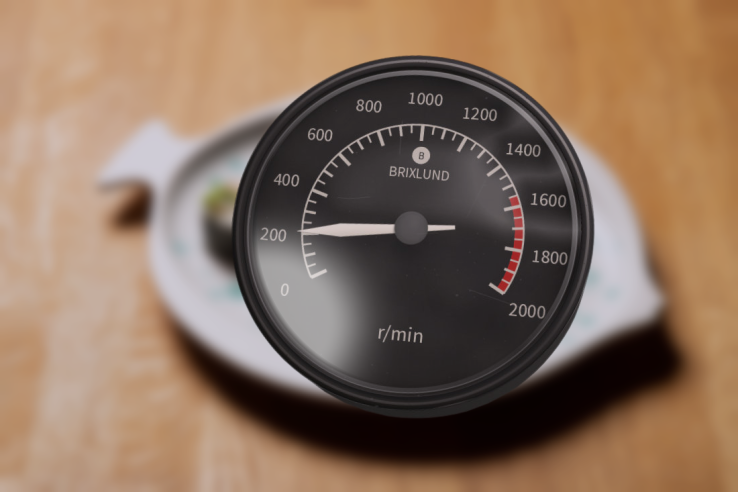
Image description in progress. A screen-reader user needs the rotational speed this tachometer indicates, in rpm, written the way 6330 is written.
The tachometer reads 200
